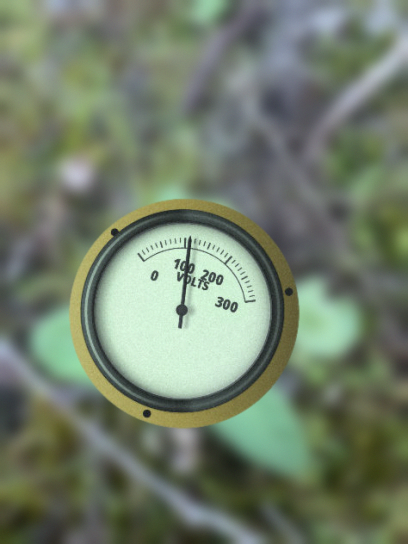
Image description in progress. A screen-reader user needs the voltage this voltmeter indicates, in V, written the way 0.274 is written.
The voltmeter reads 110
